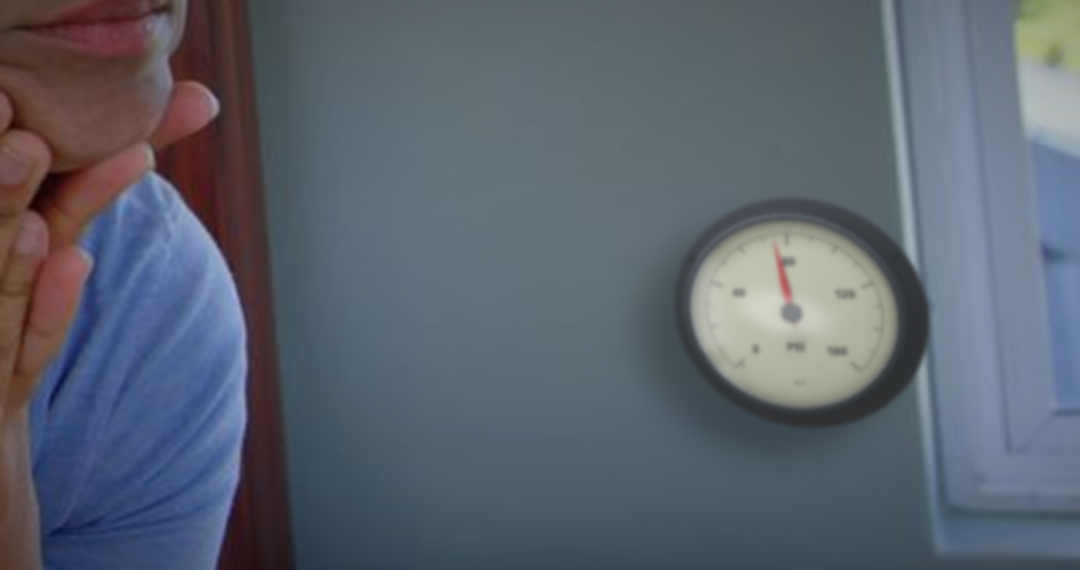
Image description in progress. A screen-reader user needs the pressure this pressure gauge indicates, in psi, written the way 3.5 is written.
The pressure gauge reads 75
